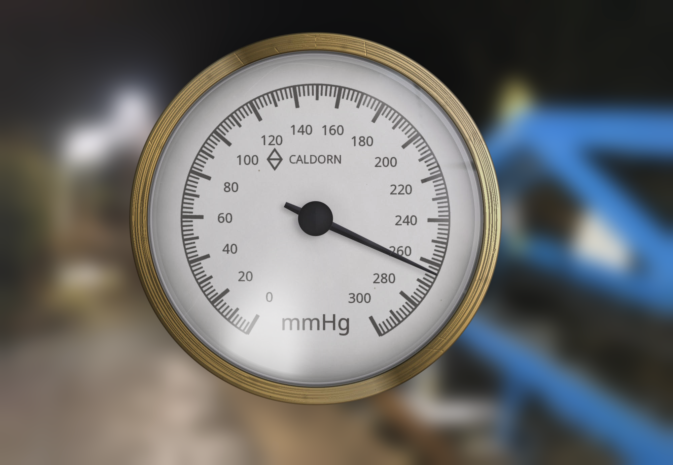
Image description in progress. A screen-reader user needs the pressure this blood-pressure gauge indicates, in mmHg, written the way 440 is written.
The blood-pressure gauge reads 264
